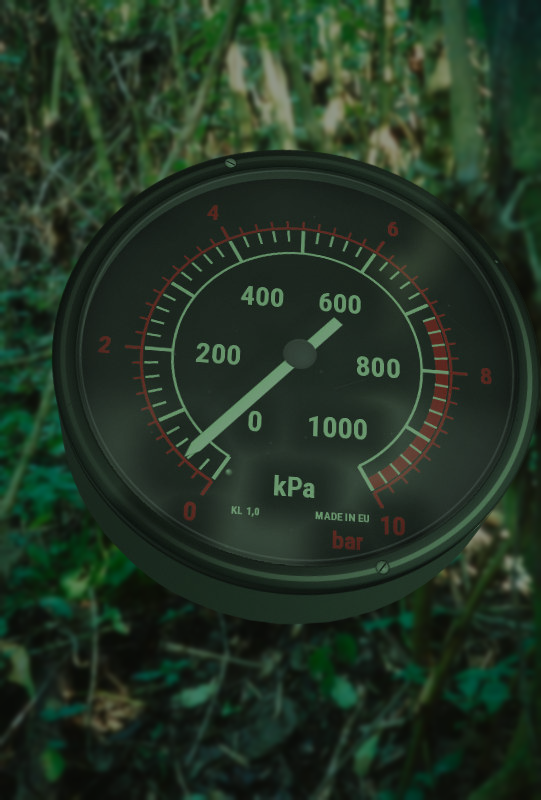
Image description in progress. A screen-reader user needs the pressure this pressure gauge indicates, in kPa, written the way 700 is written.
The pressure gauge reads 40
